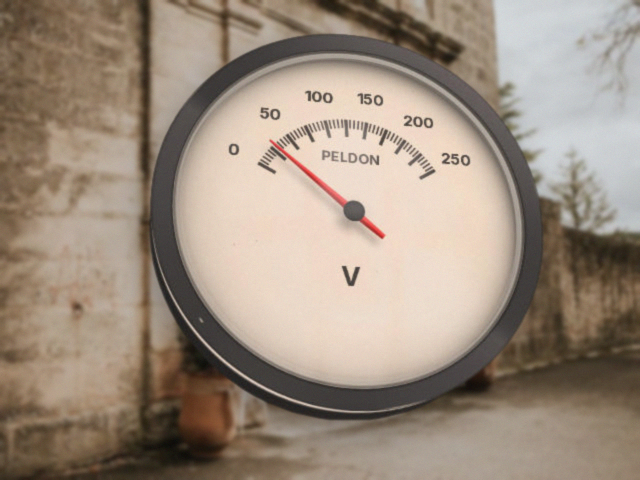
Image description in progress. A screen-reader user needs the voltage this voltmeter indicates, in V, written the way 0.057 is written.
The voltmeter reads 25
